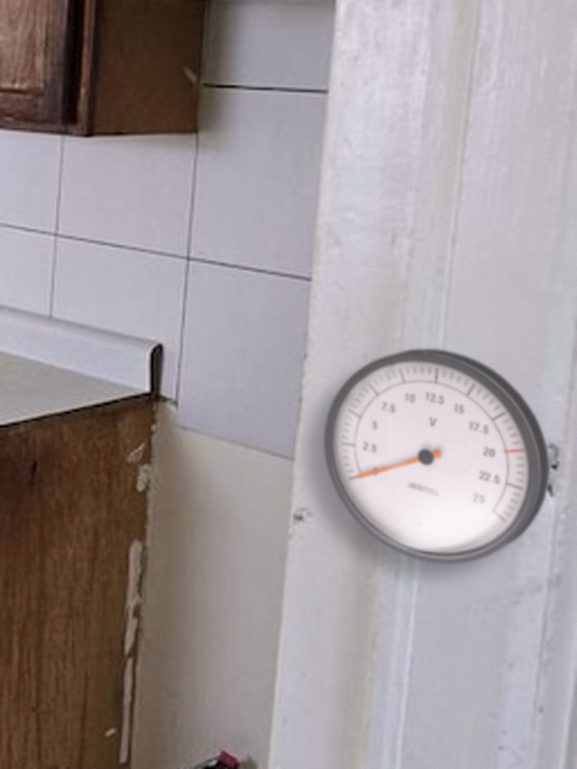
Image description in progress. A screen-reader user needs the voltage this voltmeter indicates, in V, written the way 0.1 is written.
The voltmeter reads 0
